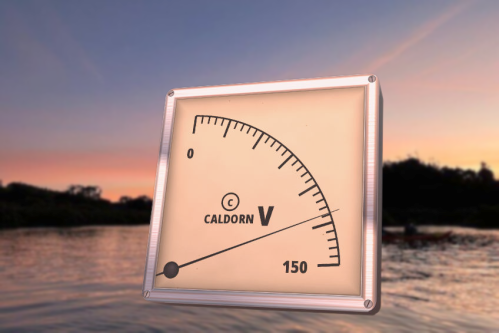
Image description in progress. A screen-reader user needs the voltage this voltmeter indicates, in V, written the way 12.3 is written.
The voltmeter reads 120
